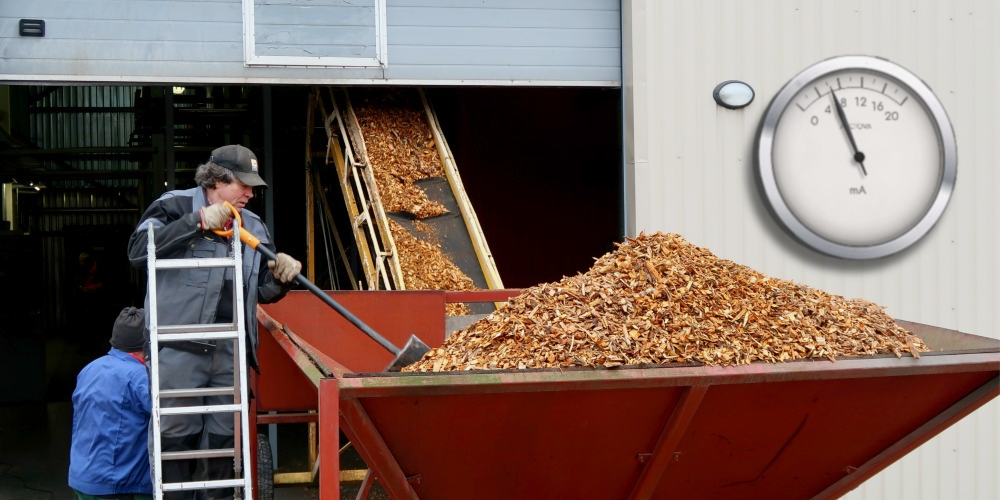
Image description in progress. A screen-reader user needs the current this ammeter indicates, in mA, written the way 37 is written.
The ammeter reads 6
